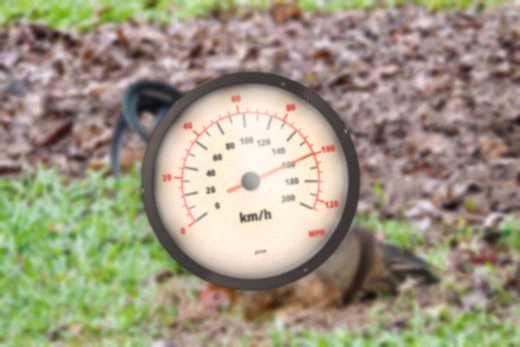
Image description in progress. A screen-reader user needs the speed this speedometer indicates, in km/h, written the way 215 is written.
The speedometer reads 160
